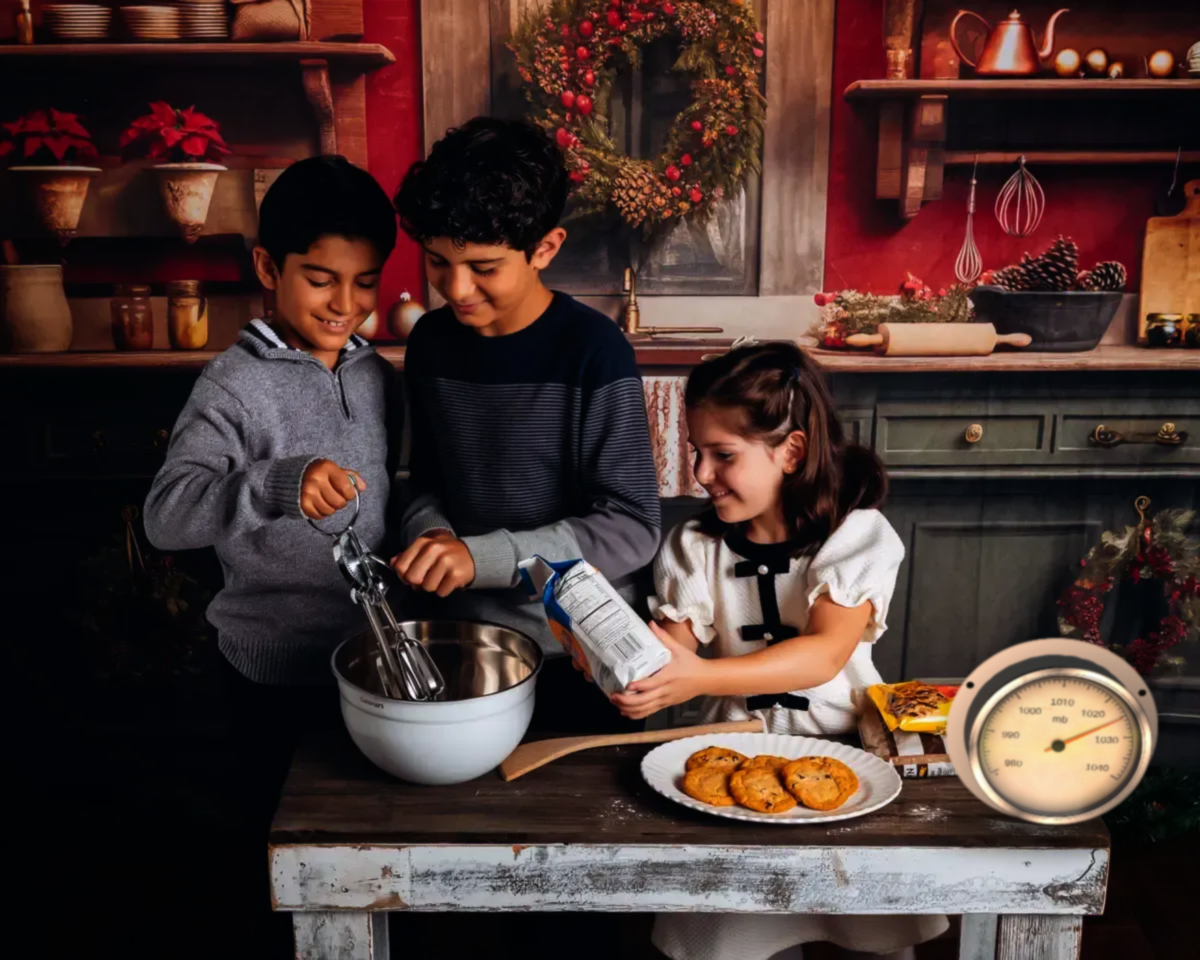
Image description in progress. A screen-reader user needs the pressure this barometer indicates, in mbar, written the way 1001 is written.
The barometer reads 1025
